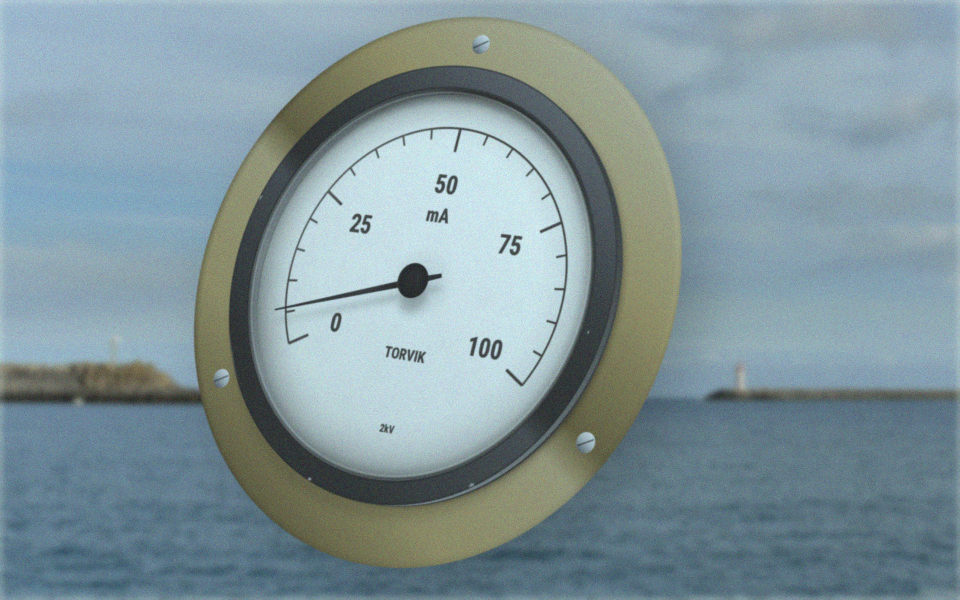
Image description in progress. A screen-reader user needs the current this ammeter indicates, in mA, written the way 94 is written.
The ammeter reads 5
